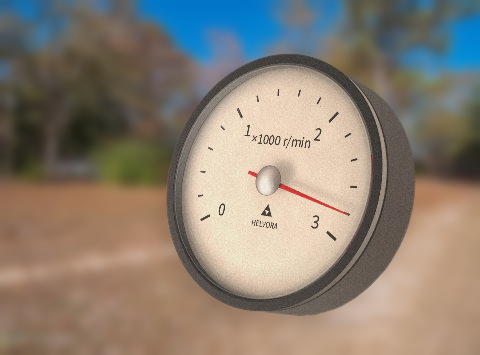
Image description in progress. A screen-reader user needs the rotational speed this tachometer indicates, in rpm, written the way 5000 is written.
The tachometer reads 2800
